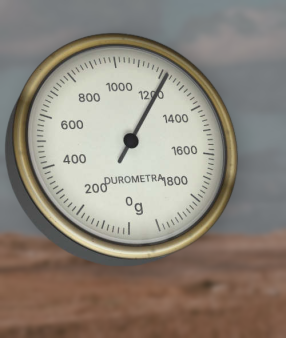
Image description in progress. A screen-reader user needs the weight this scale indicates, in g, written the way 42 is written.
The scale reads 1220
